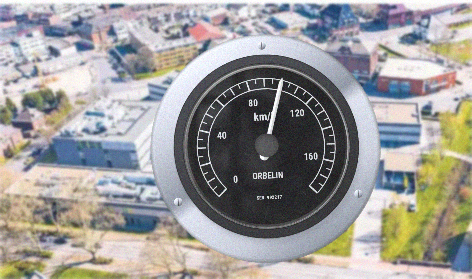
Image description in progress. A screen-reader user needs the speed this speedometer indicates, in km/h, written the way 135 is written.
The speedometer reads 100
